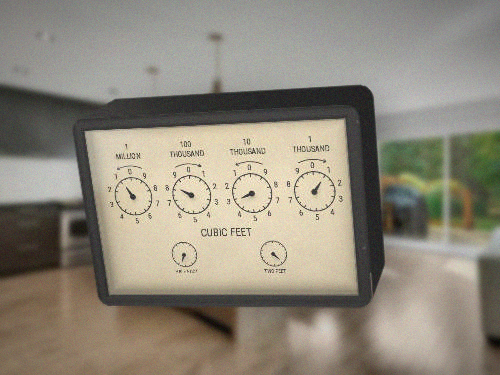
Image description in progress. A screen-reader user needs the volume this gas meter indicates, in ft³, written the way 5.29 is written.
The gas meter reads 83100
